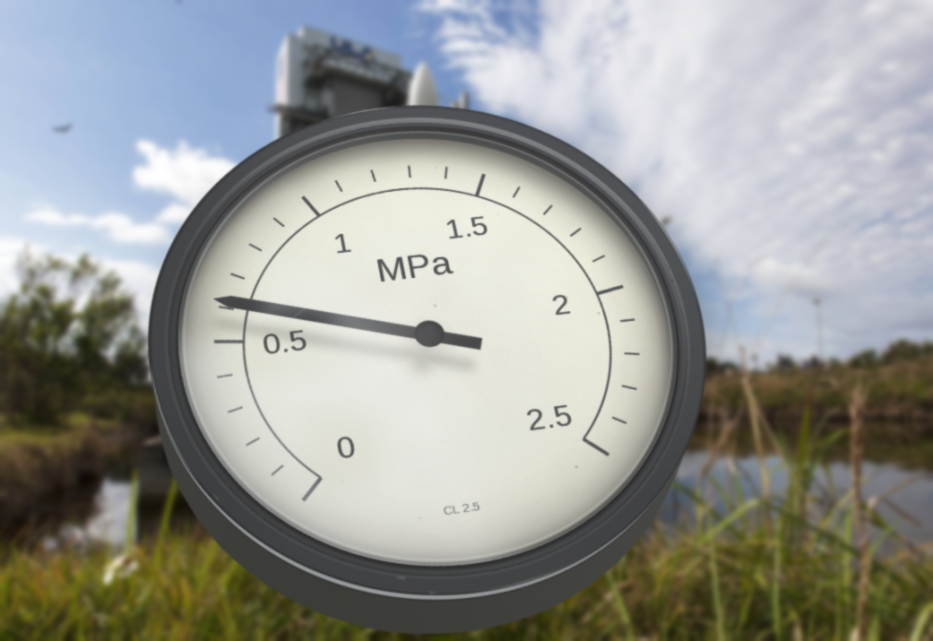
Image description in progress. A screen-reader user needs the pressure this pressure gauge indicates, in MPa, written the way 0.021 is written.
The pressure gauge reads 0.6
